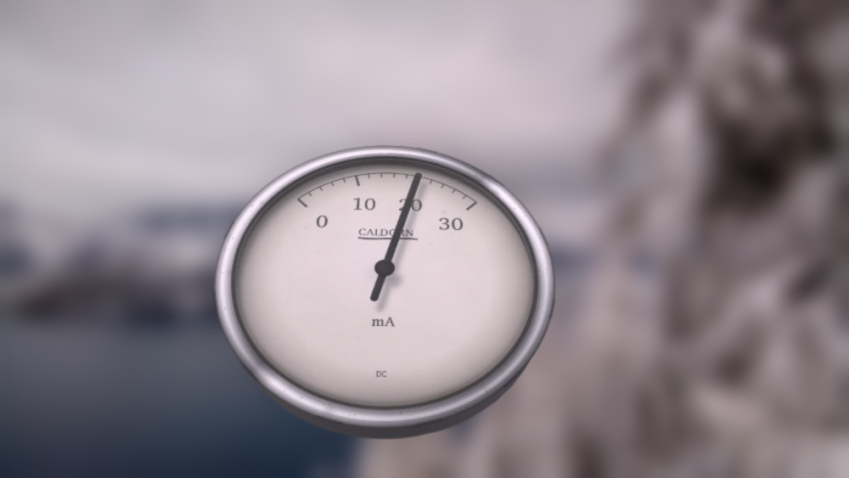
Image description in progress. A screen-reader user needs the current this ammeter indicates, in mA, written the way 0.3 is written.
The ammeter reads 20
